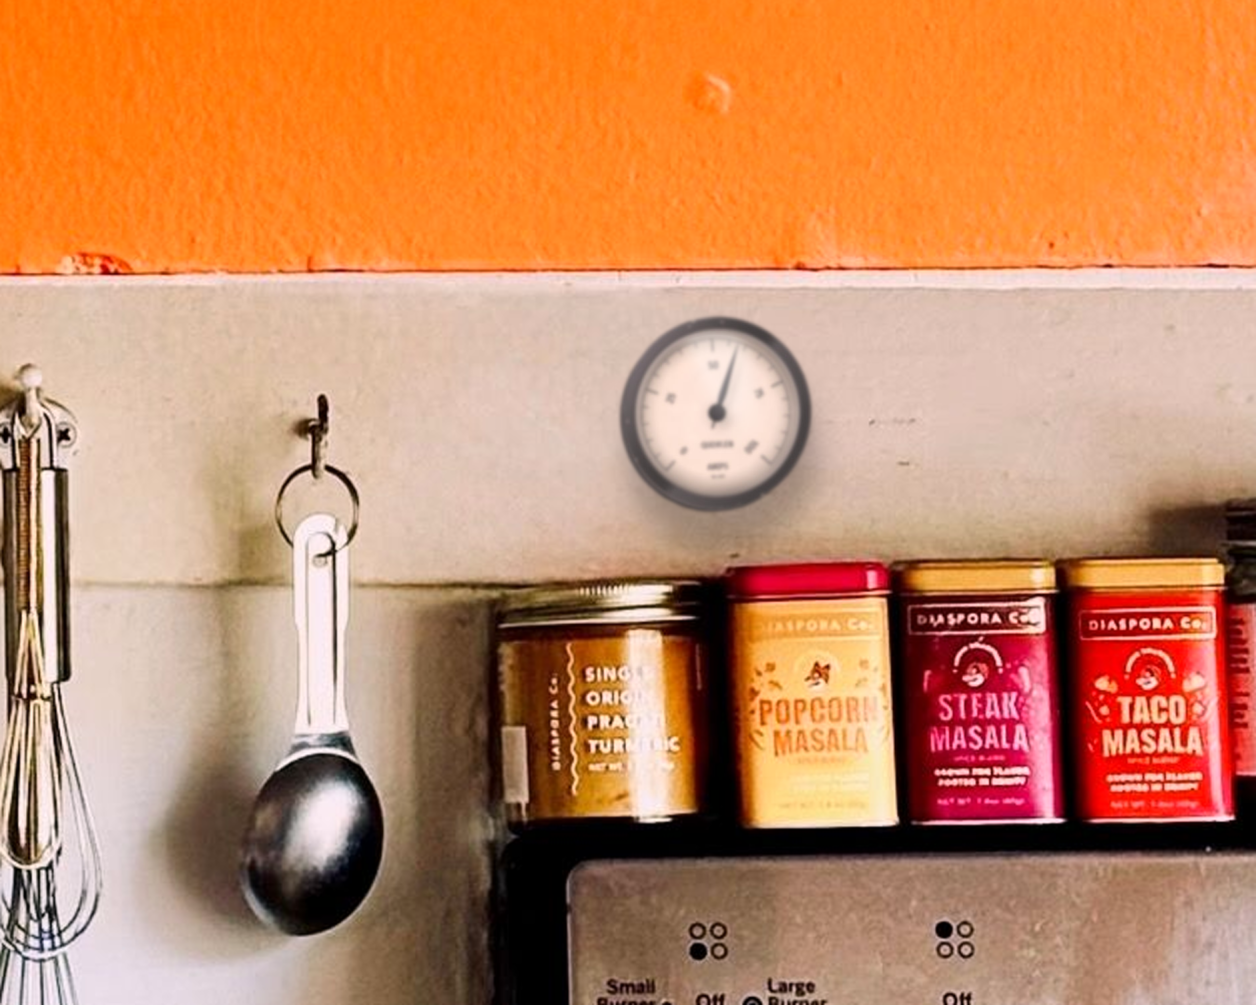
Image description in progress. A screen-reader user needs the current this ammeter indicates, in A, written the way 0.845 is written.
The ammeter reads 57.5
